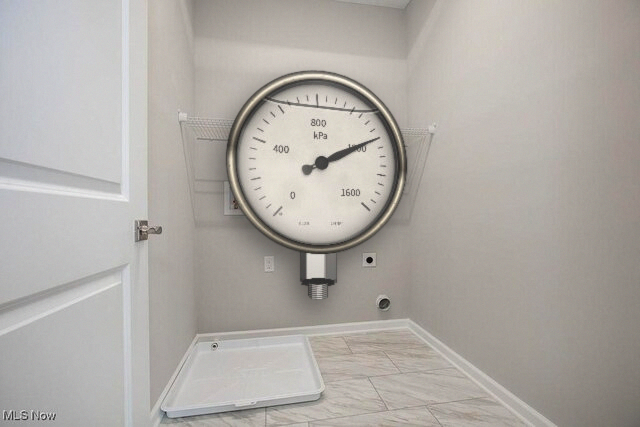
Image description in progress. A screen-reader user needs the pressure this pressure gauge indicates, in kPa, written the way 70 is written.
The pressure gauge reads 1200
